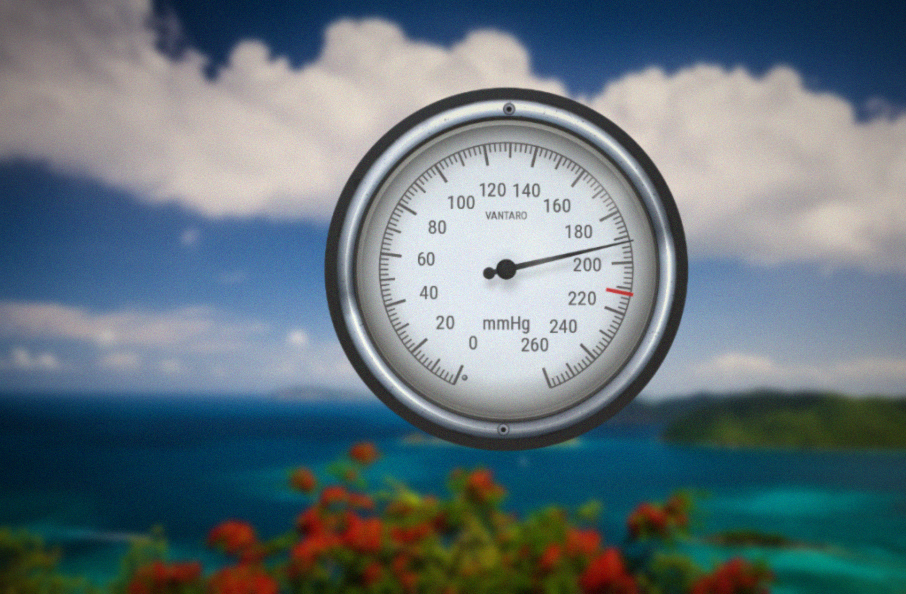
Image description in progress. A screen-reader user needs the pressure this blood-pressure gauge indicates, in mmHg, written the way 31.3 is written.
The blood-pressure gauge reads 192
